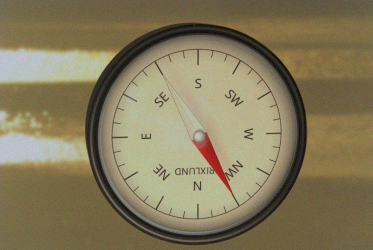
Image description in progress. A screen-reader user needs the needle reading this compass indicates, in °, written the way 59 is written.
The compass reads 330
